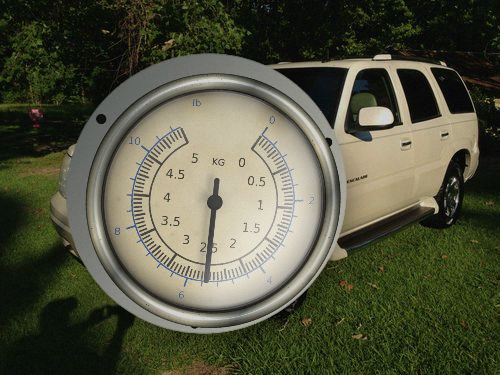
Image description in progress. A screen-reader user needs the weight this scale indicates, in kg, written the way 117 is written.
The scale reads 2.5
